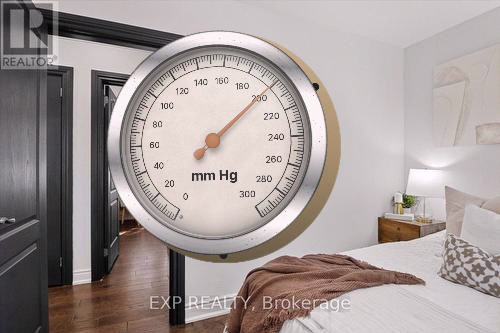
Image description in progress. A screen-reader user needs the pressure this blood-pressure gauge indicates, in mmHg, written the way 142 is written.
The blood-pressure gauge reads 200
